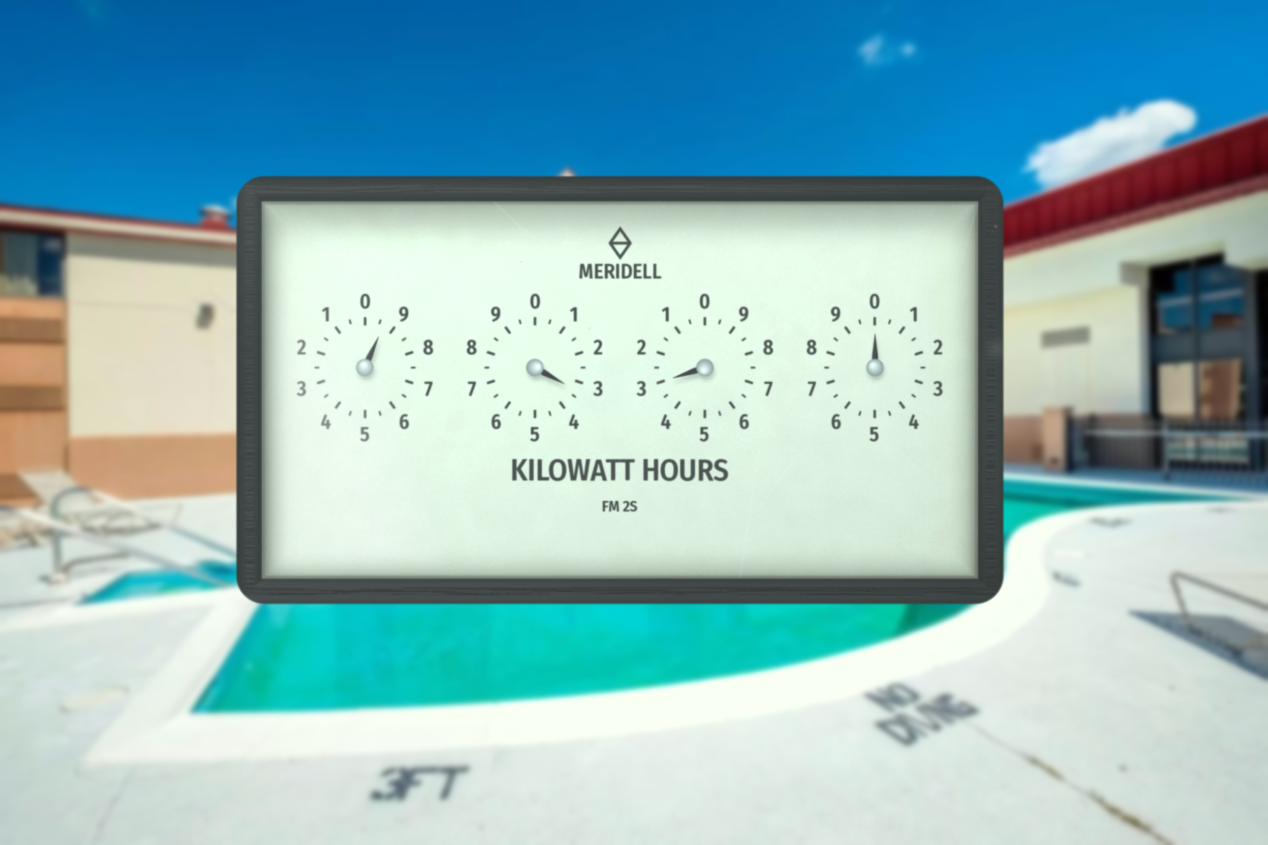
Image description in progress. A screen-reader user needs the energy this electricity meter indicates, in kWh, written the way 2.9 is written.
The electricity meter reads 9330
